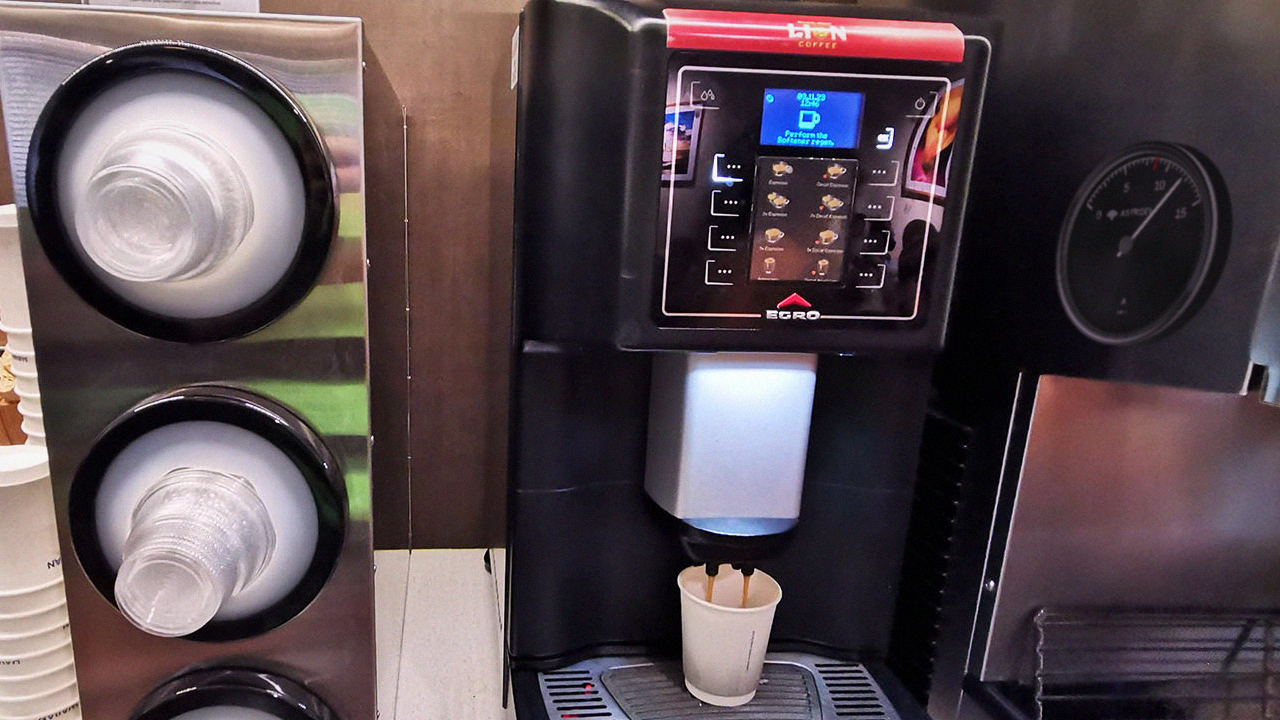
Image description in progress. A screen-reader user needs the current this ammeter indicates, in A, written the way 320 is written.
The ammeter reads 12.5
